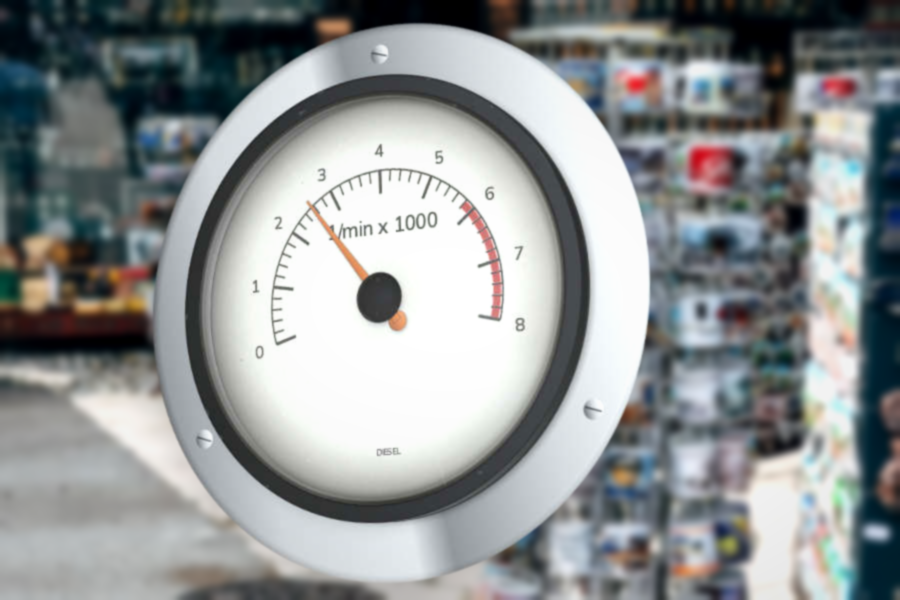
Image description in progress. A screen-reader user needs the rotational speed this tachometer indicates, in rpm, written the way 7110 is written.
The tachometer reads 2600
